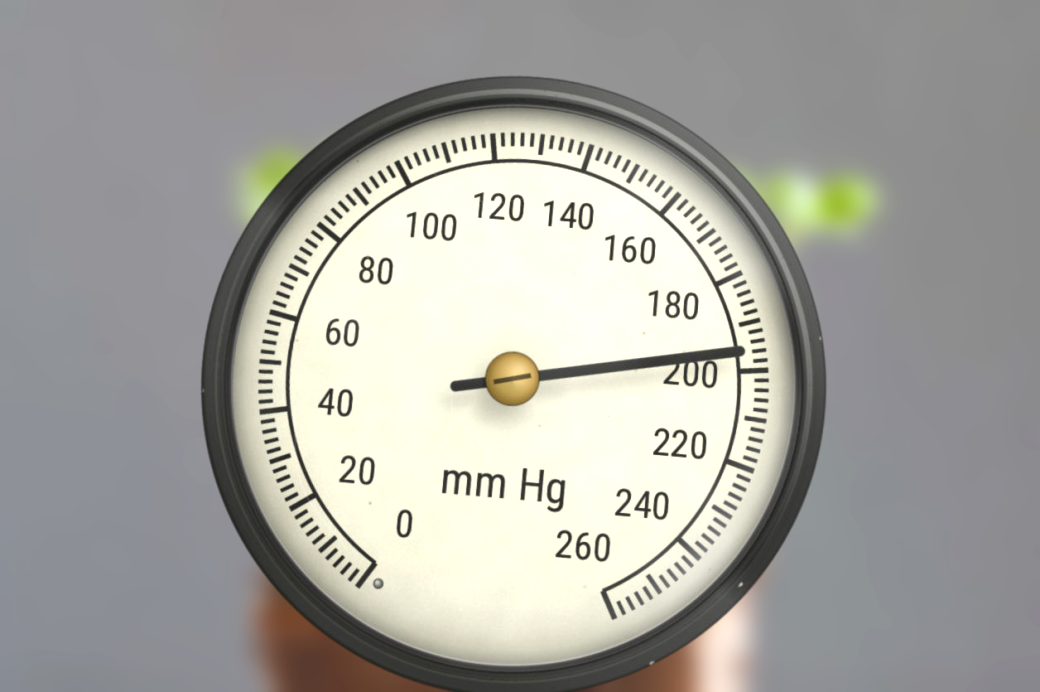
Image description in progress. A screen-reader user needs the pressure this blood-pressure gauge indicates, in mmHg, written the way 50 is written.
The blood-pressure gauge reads 196
